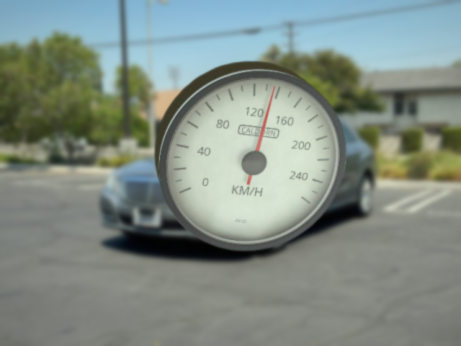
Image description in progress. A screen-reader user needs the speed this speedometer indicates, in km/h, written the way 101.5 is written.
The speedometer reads 135
